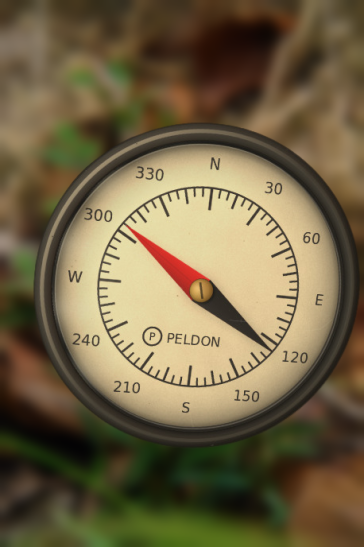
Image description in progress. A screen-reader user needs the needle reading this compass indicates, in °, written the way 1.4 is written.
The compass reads 305
